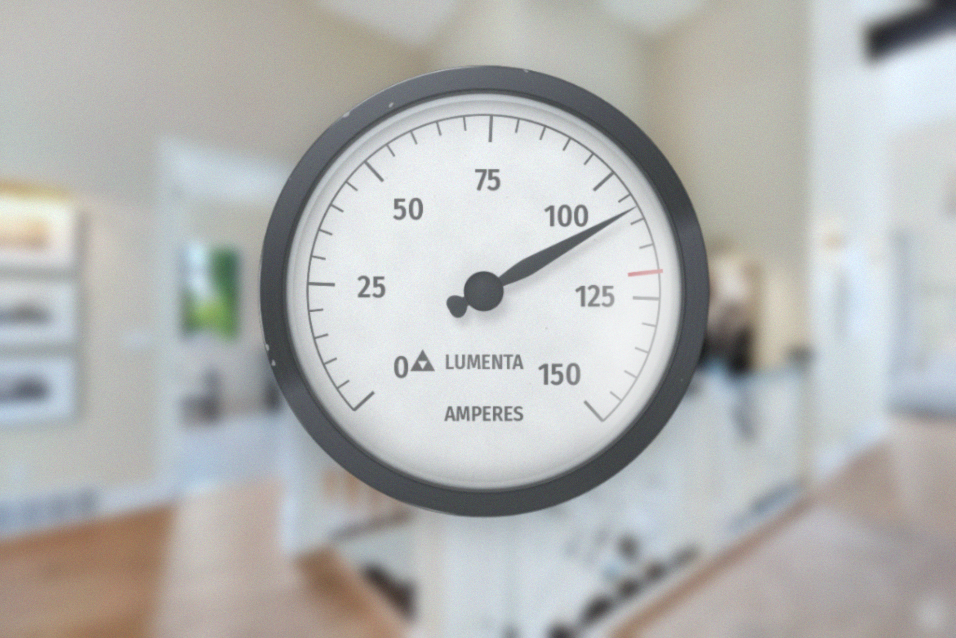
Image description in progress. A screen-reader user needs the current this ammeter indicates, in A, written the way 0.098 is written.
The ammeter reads 107.5
